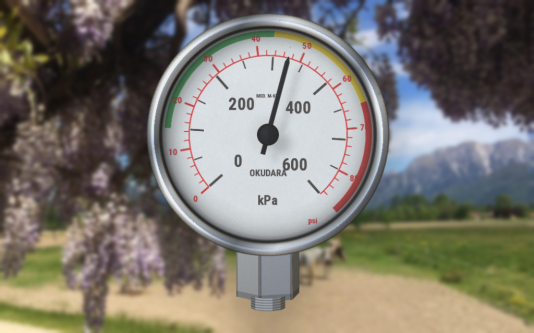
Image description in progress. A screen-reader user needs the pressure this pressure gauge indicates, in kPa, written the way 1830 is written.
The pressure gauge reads 325
